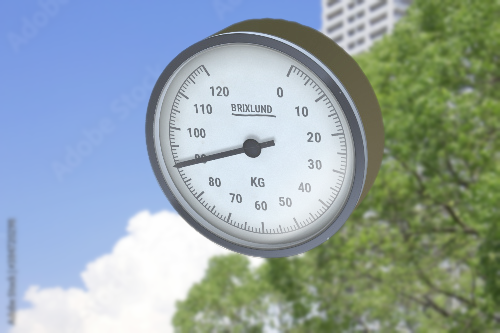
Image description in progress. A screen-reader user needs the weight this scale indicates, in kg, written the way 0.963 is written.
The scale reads 90
